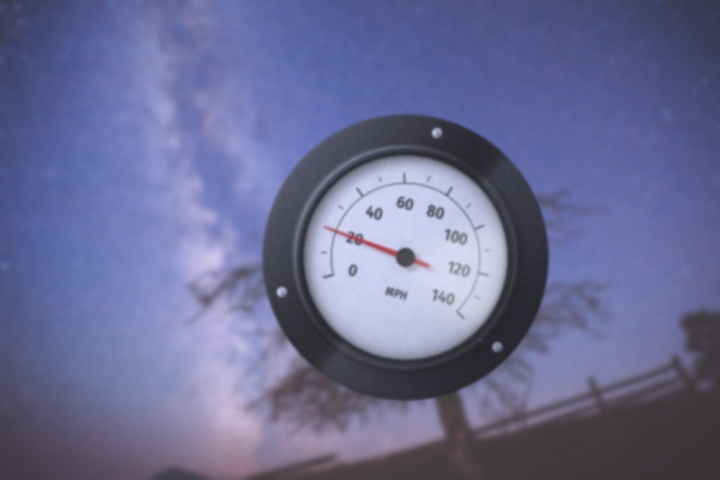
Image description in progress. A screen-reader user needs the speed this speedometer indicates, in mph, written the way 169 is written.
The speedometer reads 20
